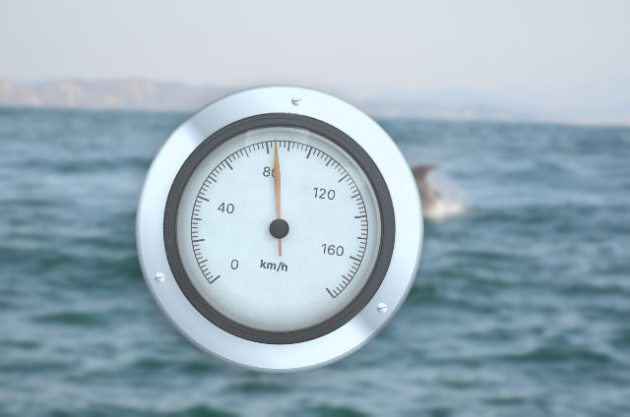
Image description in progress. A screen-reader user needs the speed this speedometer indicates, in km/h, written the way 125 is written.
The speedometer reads 84
